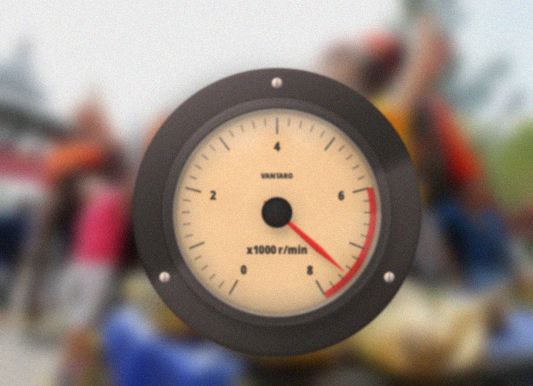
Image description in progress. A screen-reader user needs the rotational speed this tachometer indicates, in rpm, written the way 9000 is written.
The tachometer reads 7500
